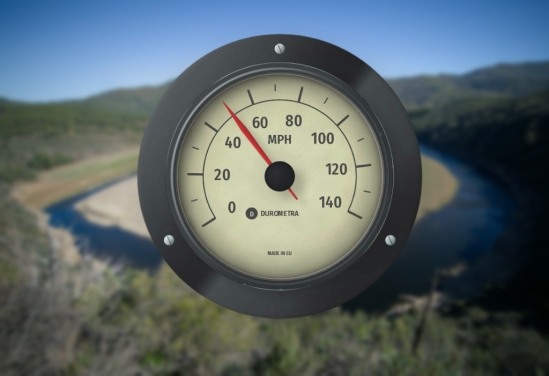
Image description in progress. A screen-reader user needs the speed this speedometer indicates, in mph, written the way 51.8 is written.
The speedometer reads 50
